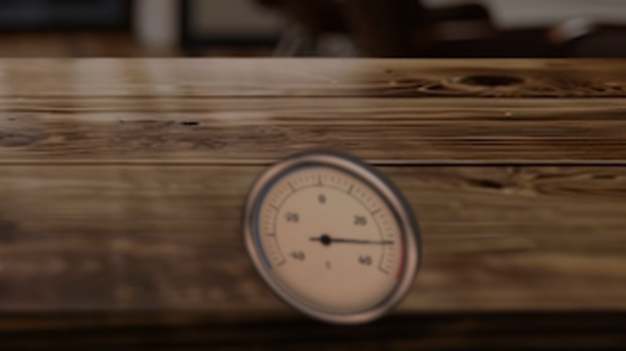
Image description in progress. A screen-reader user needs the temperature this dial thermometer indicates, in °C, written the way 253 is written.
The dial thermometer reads 30
